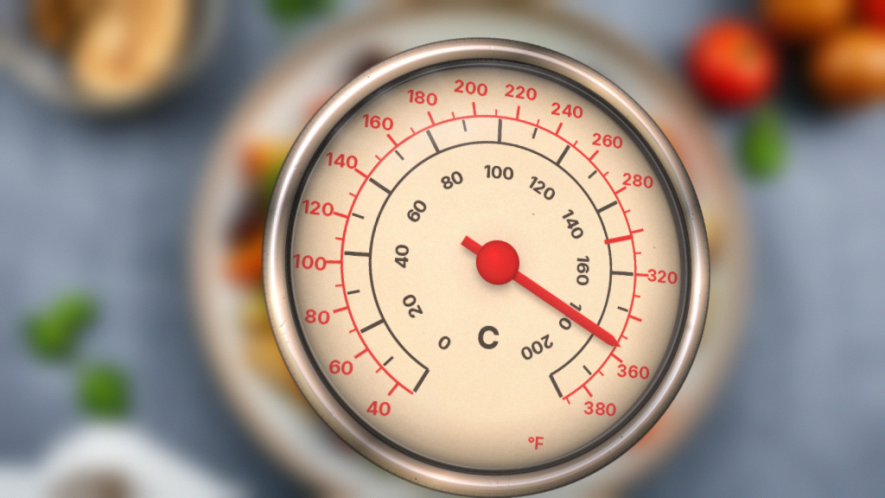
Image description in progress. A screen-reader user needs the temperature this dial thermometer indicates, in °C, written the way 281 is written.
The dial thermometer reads 180
